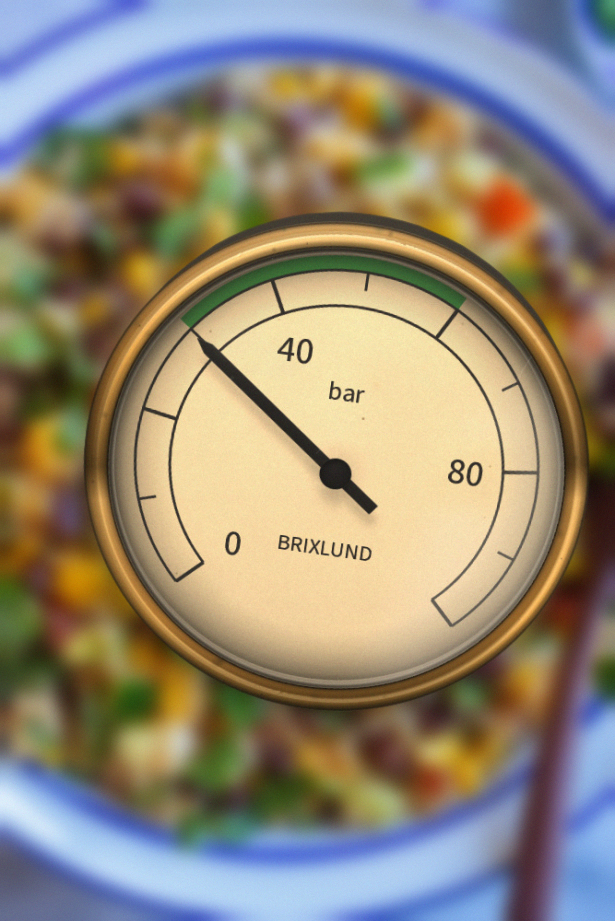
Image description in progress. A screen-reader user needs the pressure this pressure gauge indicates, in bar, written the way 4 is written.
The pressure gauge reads 30
